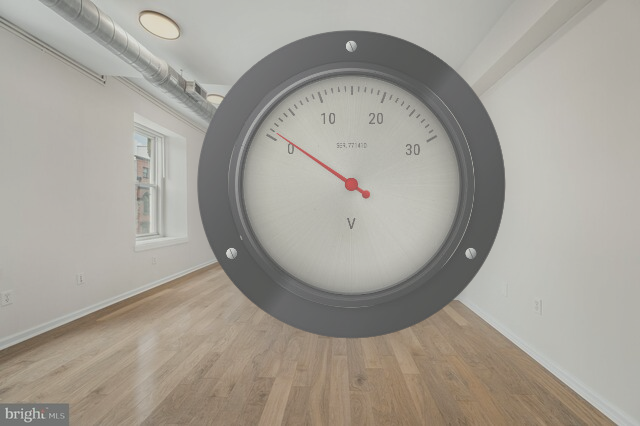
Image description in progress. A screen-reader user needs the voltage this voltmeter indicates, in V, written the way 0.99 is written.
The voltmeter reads 1
